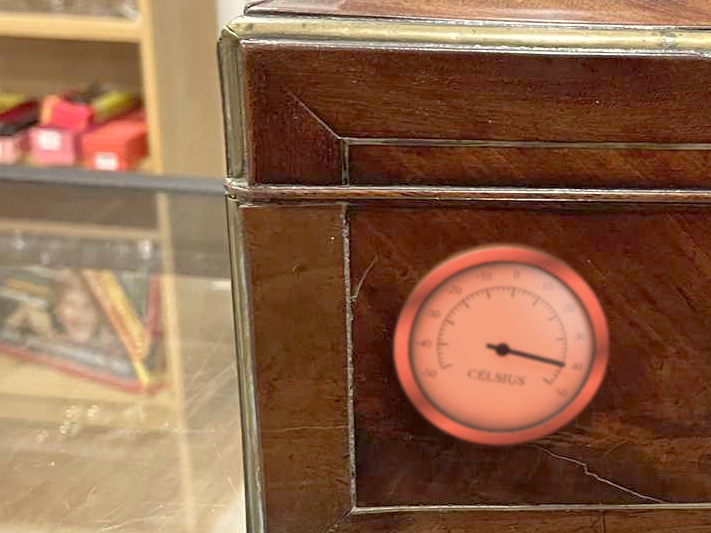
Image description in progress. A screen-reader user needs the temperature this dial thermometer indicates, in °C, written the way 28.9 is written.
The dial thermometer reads 40
